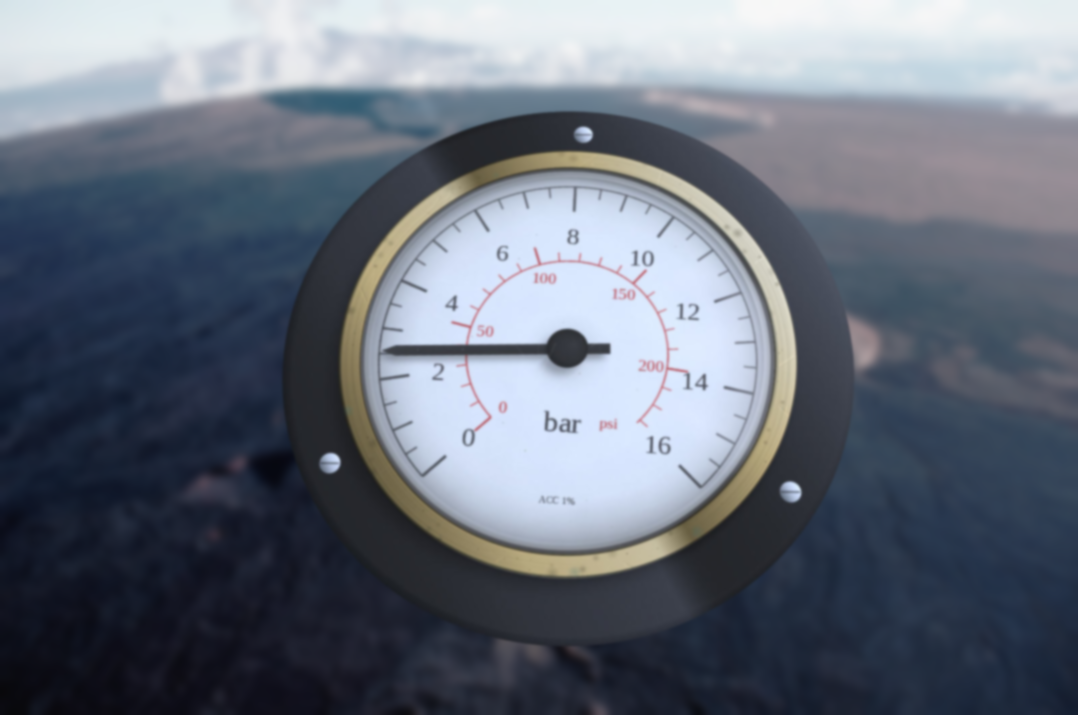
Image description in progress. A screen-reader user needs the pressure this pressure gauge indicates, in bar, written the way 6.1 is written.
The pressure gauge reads 2.5
